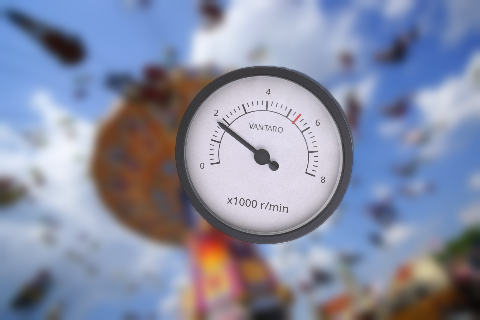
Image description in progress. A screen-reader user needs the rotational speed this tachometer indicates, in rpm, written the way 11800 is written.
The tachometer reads 1800
